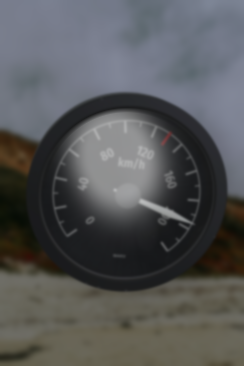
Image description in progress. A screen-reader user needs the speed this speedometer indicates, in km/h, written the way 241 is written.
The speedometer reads 195
